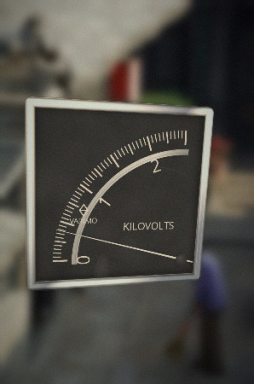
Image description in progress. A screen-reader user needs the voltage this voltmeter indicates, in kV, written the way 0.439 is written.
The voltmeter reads 0.4
